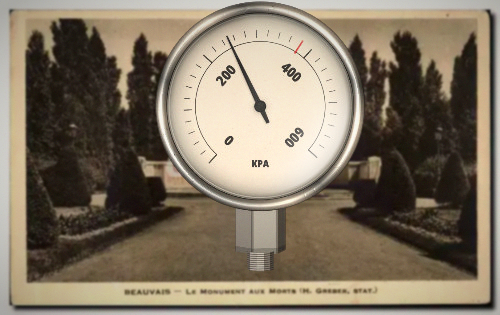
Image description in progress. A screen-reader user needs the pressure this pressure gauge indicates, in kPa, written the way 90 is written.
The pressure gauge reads 250
